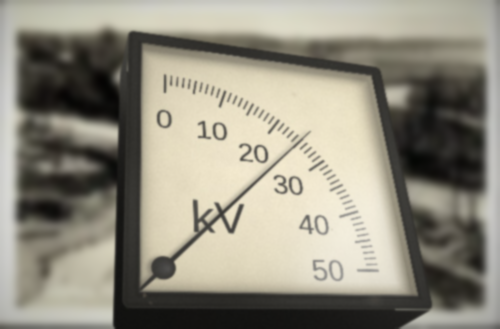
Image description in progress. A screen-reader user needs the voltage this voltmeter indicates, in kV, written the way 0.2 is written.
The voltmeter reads 25
